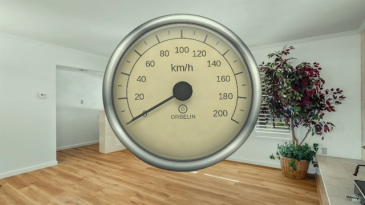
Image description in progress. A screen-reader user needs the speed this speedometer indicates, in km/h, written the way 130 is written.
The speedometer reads 0
